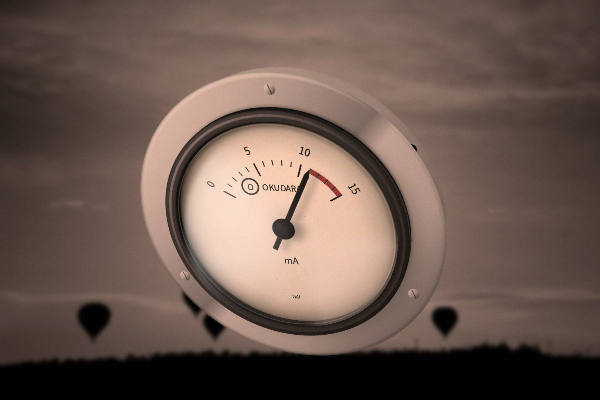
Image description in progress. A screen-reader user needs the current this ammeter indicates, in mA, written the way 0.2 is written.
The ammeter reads 11
